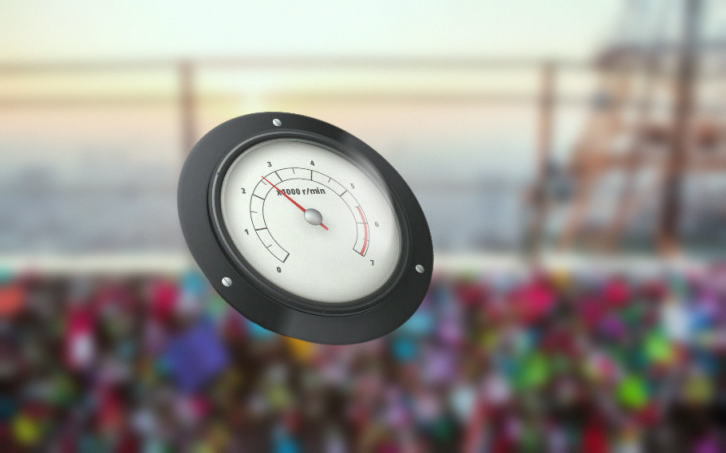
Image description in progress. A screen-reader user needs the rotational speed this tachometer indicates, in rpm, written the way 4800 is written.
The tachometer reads 2500
